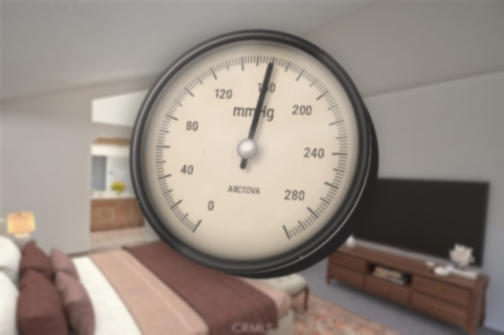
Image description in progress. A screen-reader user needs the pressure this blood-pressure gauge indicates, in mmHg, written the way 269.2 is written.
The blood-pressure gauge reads 160
